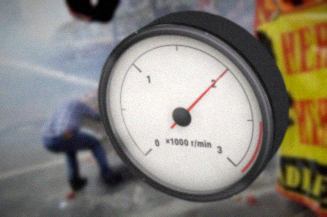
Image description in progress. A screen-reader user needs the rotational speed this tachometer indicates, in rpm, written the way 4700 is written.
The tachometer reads 2000
